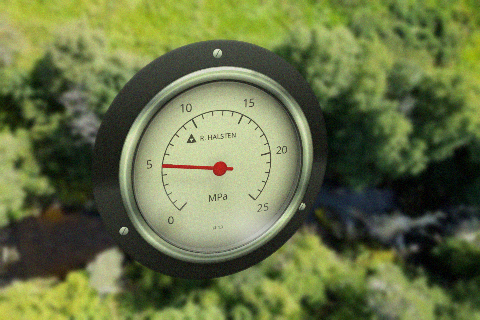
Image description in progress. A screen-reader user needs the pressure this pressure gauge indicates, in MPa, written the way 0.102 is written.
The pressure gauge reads 5
